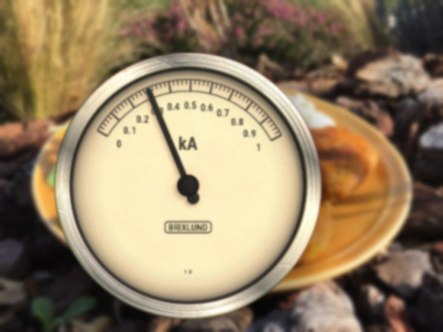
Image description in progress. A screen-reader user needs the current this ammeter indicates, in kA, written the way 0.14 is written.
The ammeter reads 0.3
